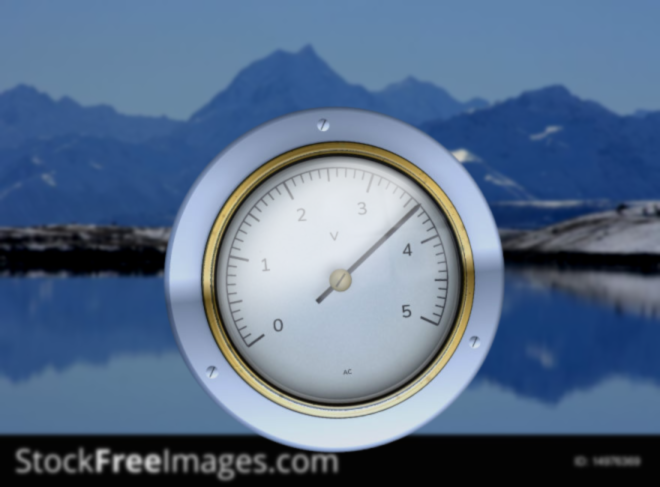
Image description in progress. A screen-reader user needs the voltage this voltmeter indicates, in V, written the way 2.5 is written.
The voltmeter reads 3.6
